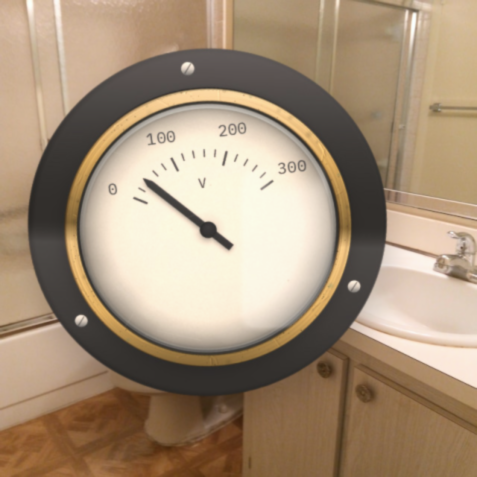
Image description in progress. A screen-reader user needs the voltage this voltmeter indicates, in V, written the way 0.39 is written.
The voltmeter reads 40
